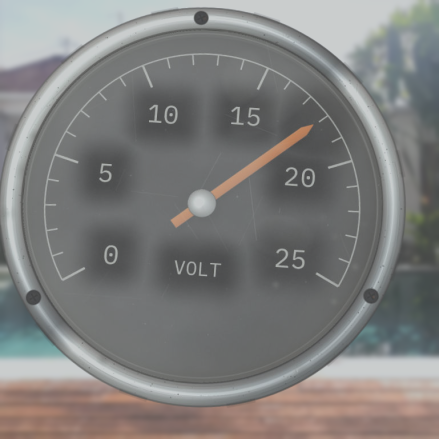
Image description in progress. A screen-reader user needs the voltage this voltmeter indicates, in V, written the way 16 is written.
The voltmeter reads 18
